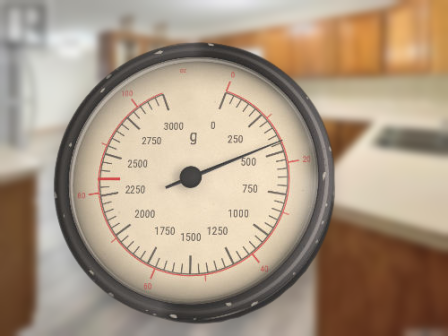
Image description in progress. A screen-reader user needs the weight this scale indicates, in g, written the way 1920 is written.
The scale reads 450
